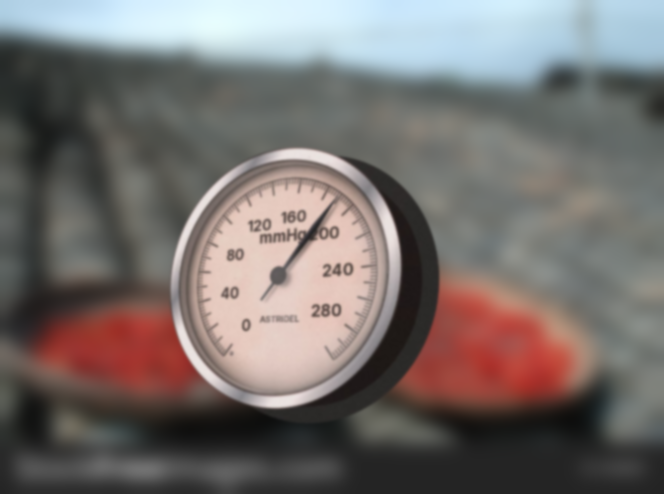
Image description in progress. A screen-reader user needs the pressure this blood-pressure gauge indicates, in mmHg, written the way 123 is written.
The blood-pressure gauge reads 190
